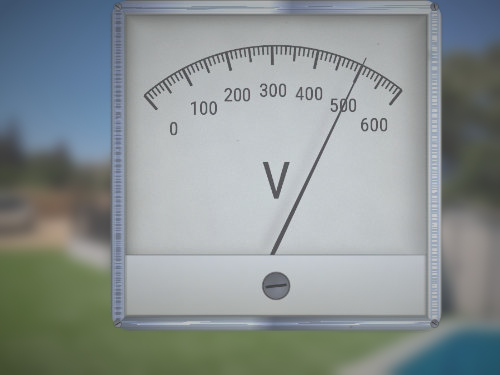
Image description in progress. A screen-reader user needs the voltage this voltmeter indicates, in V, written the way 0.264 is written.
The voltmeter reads 500
